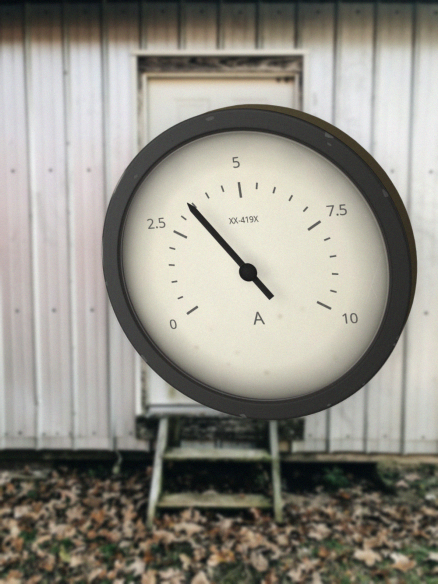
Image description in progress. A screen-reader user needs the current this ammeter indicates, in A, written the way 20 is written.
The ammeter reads 3.5
